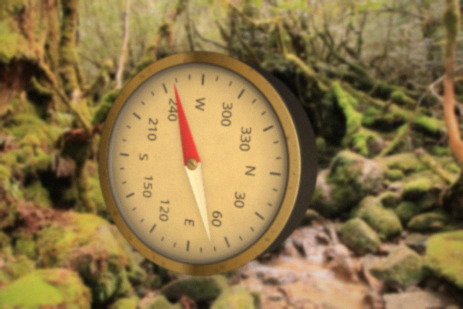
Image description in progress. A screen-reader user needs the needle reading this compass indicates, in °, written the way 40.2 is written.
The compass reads 250
